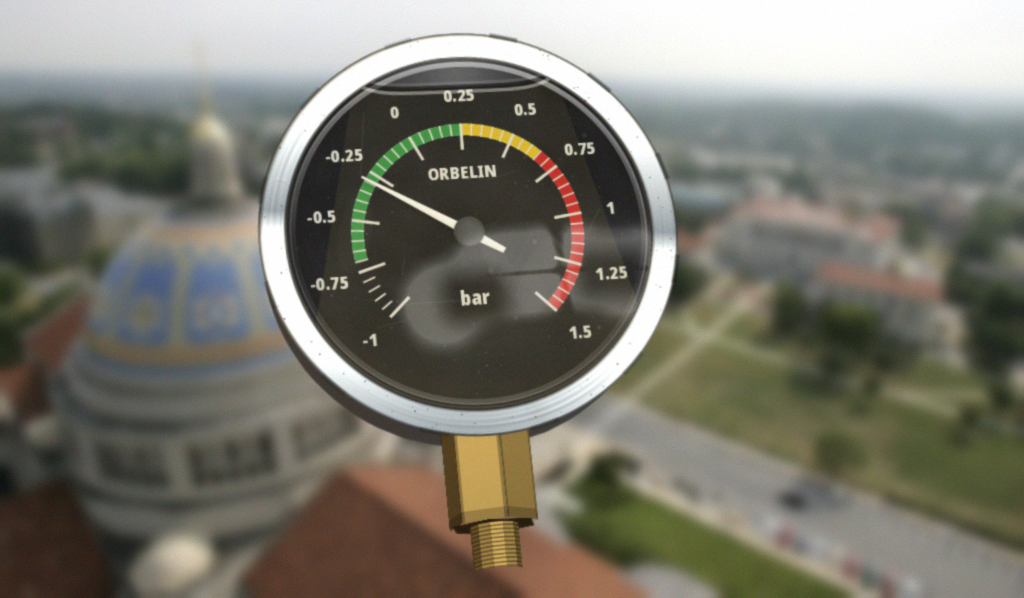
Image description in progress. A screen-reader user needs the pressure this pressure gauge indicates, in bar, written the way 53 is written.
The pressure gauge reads -0.3
